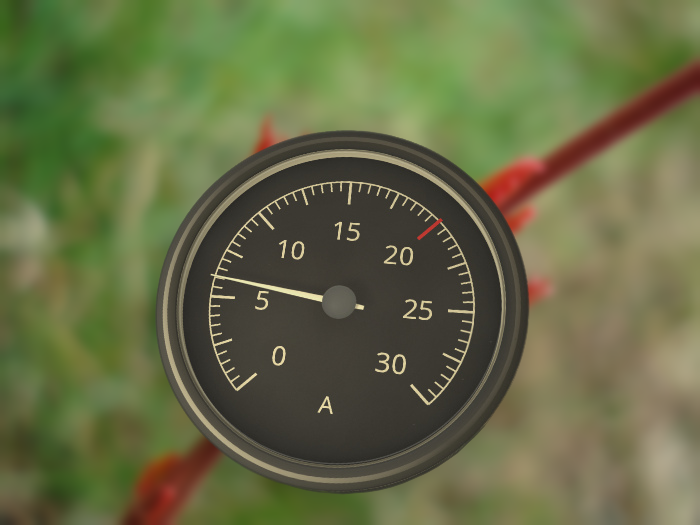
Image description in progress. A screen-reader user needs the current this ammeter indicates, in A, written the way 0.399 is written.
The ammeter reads 6
